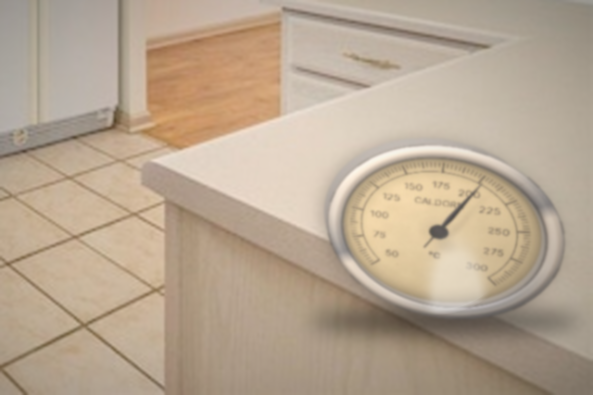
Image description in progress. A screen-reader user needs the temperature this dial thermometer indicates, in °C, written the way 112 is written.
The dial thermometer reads 200
